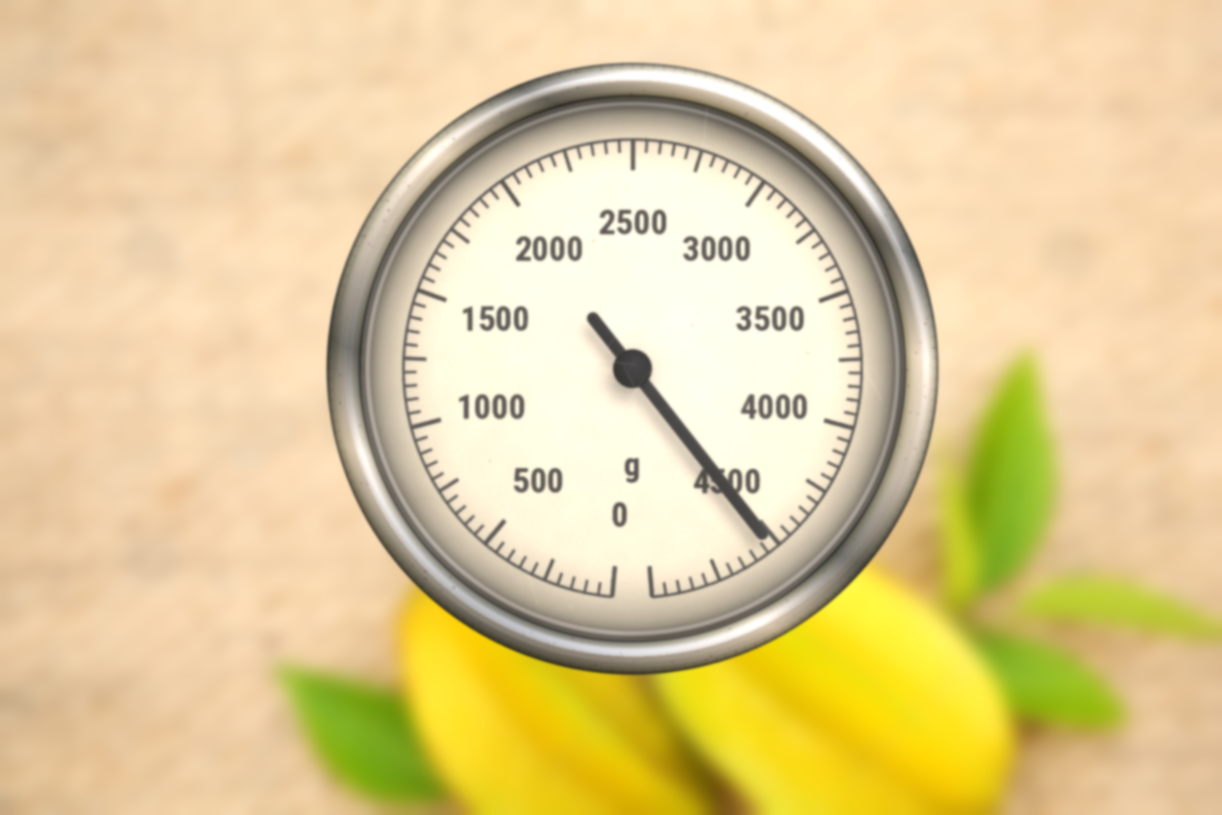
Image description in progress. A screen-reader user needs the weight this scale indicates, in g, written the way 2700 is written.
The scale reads 4525
